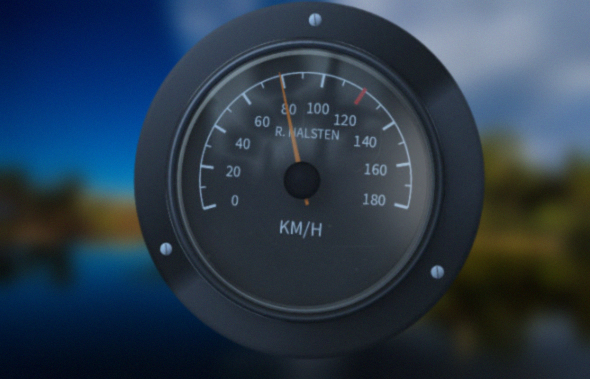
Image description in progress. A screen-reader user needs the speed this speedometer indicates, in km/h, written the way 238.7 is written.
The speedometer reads 80
